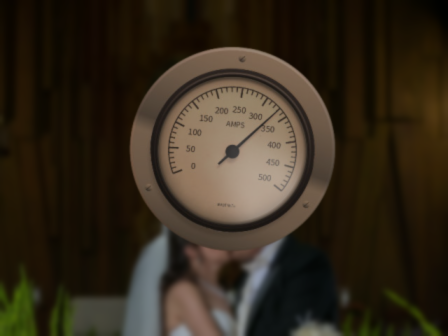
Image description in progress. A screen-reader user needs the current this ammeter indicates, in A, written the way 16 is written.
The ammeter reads 330
